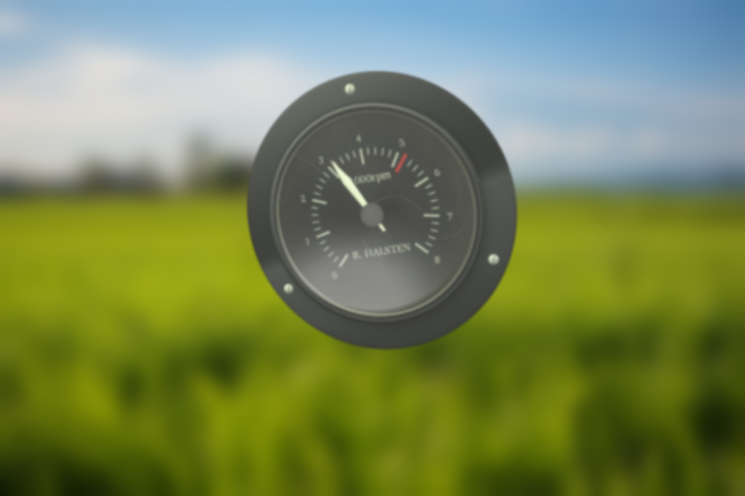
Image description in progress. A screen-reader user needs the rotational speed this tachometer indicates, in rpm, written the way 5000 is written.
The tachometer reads 3200
